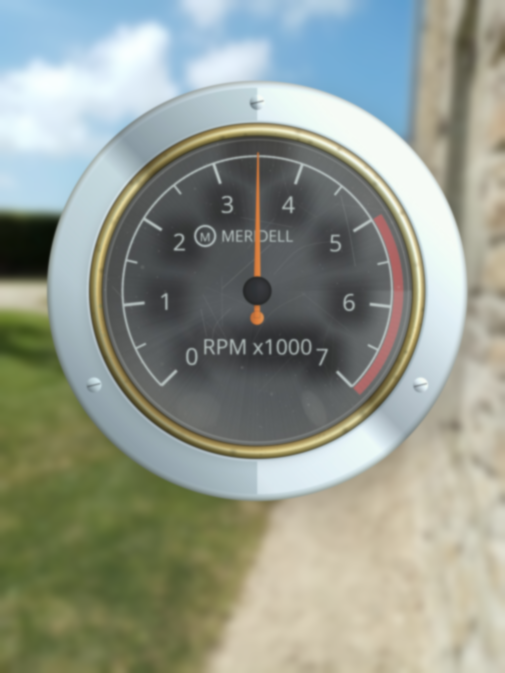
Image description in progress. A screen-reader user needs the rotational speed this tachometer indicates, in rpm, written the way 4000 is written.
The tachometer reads 3500
